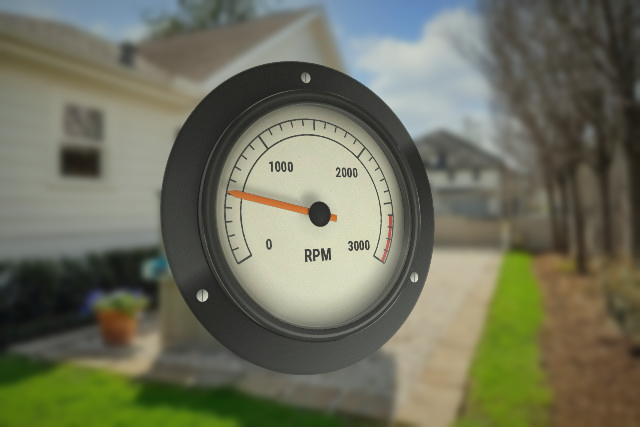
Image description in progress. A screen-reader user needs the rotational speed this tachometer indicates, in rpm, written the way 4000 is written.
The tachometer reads 500
